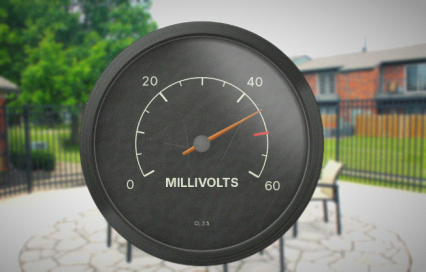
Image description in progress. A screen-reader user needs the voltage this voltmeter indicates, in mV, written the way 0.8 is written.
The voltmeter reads 45
